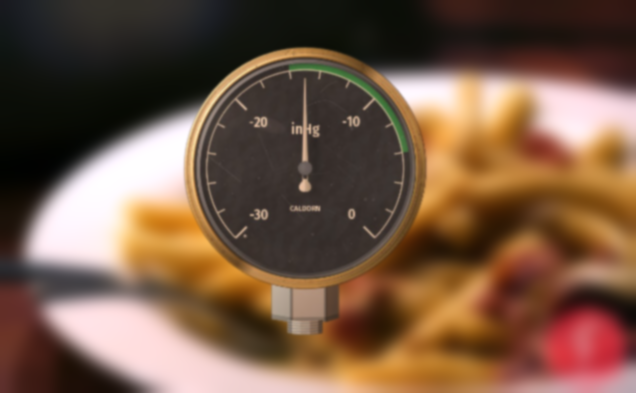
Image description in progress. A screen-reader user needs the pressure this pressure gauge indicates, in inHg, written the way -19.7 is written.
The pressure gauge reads -15
